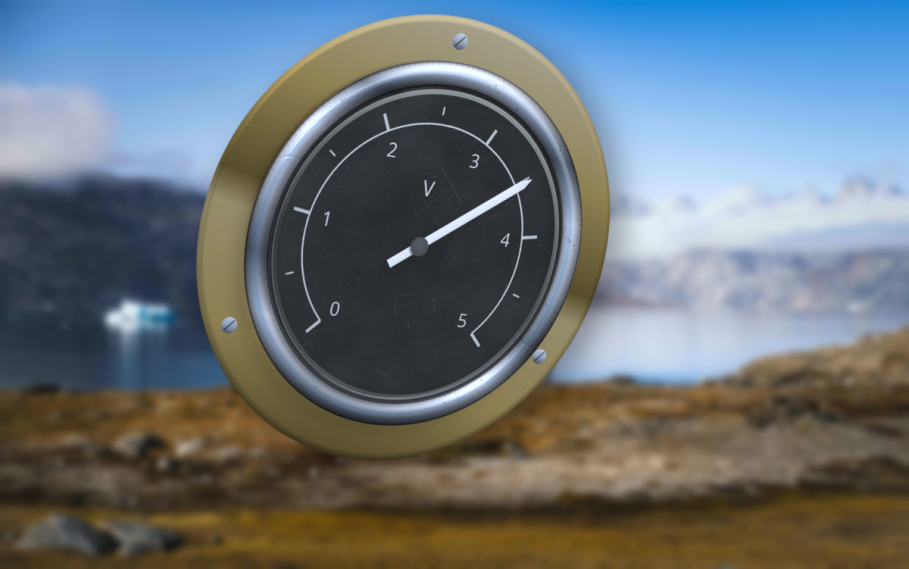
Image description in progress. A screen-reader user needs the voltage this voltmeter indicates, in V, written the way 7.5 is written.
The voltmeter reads 3.5
